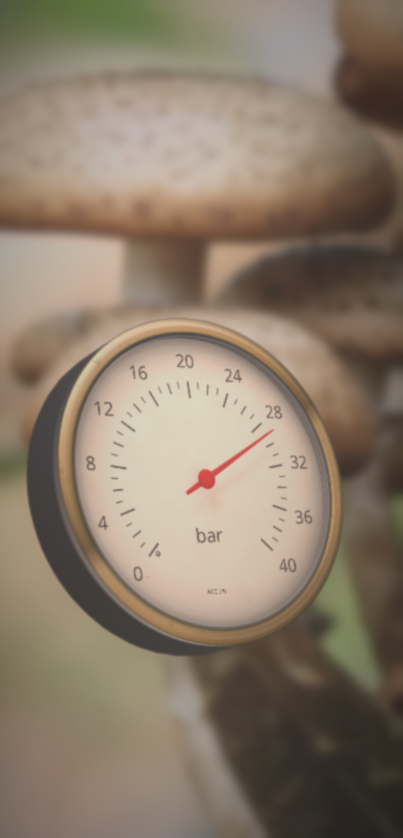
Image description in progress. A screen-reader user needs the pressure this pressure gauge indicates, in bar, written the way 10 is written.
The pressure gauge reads 29
